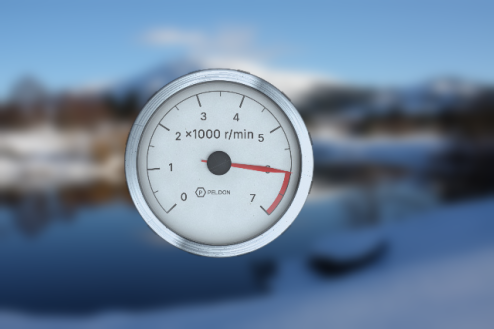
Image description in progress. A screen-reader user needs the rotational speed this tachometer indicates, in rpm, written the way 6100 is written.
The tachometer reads 6000
